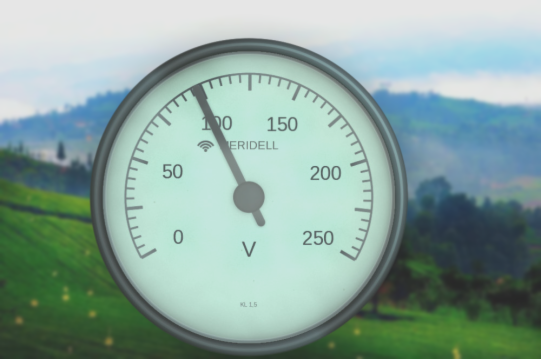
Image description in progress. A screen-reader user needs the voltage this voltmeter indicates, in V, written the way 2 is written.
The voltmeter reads 97.5
